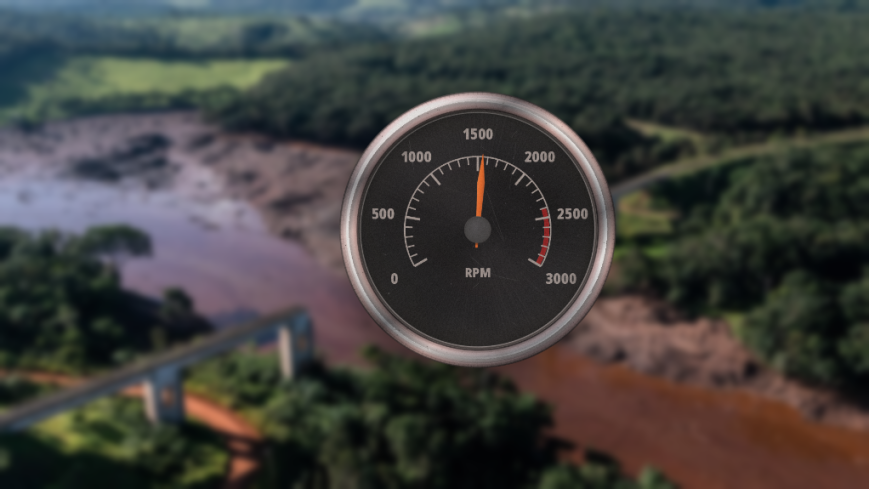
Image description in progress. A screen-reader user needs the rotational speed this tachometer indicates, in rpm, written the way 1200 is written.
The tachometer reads 1550
